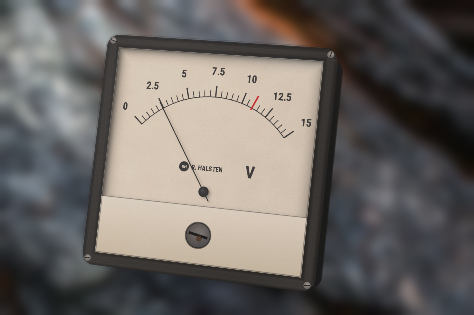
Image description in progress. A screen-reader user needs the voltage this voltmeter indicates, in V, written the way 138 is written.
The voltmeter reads 2.5
